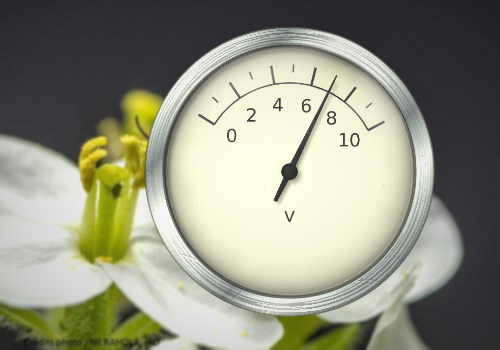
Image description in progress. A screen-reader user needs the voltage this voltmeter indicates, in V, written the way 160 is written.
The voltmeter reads 7
